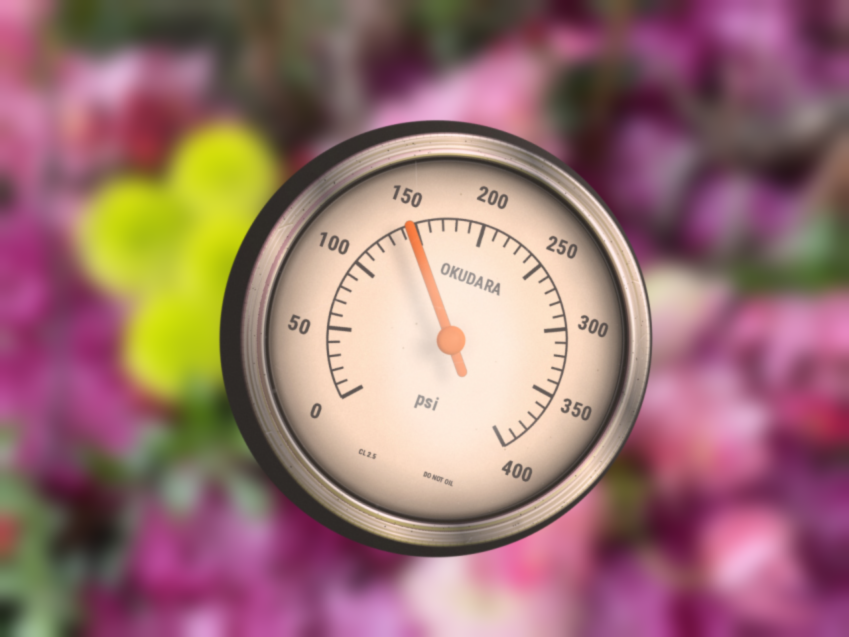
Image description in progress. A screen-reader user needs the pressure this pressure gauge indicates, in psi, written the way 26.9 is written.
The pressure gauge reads 145
